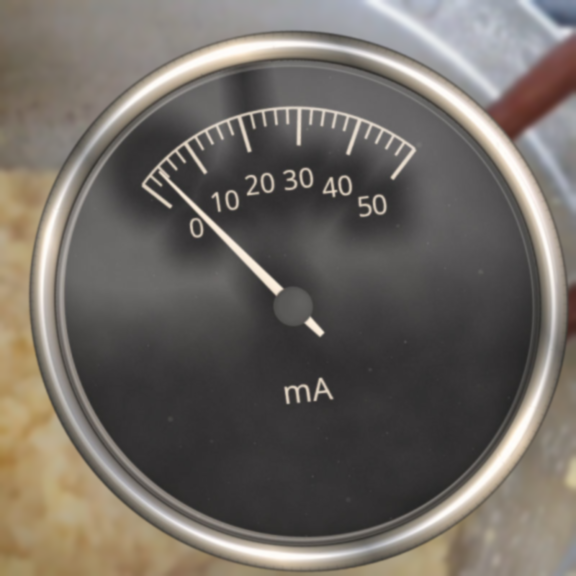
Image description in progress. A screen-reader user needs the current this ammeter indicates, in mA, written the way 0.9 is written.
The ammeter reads 4
